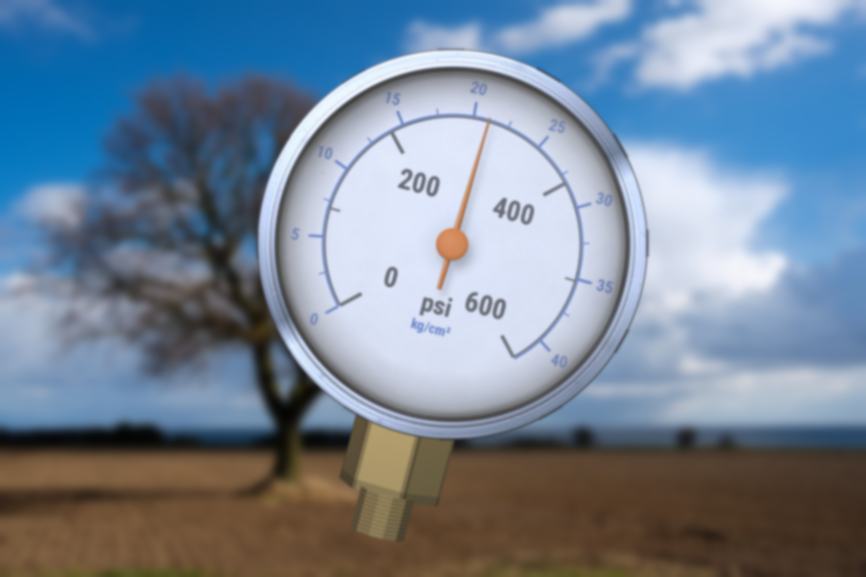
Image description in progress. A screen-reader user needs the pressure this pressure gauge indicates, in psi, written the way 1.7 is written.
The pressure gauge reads 300
